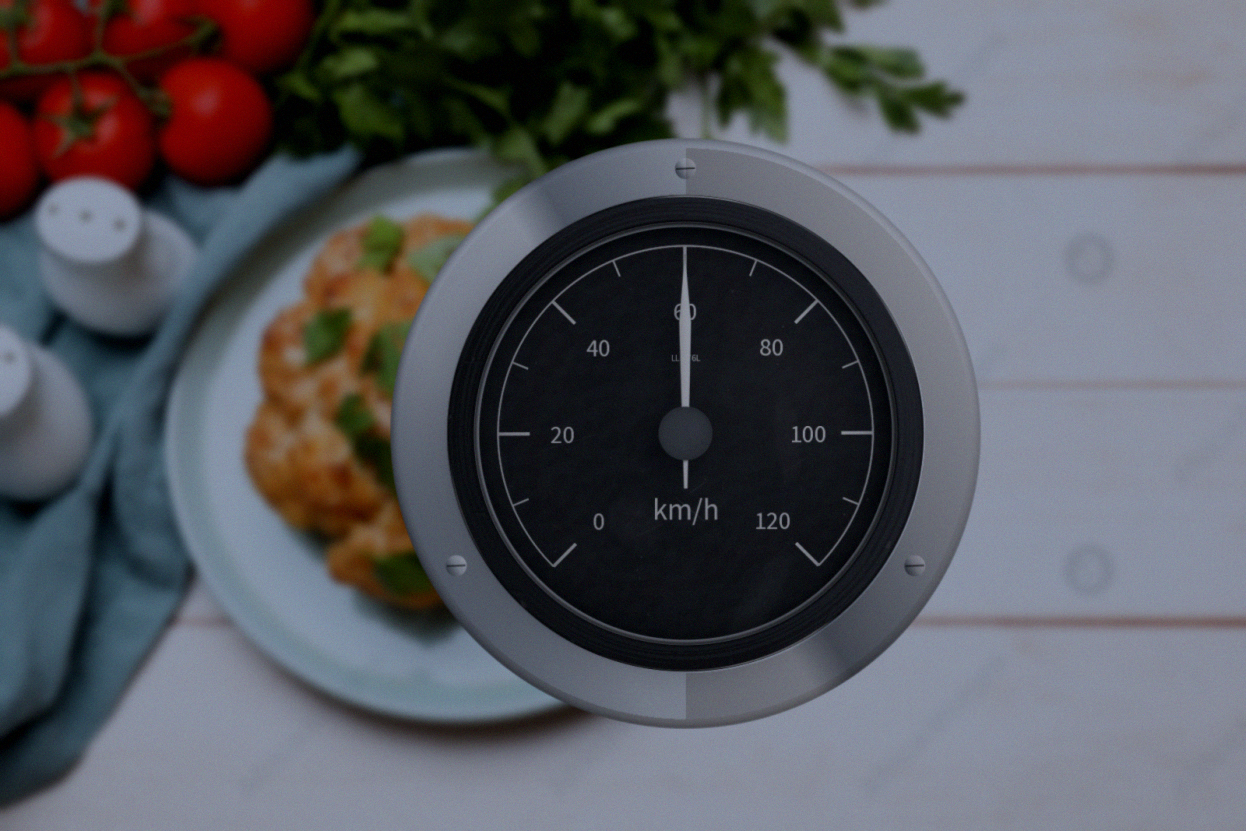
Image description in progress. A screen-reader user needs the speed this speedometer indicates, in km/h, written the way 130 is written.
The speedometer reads 60
